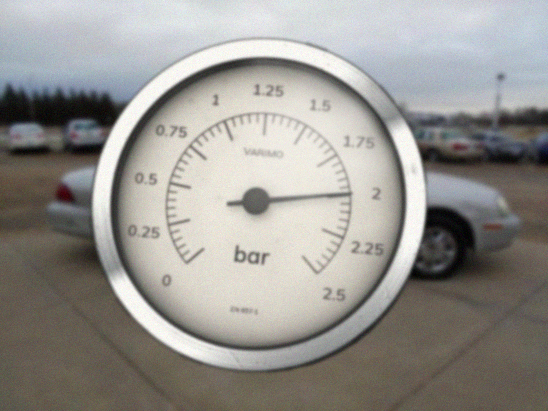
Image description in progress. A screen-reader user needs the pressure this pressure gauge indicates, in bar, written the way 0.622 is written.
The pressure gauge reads 2
